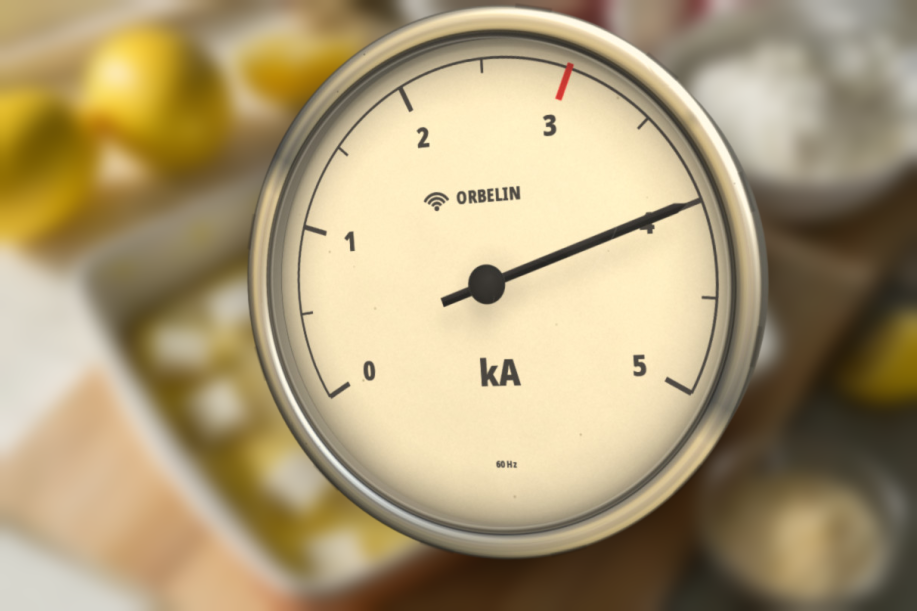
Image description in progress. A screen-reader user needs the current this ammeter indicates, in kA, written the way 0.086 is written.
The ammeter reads 4
